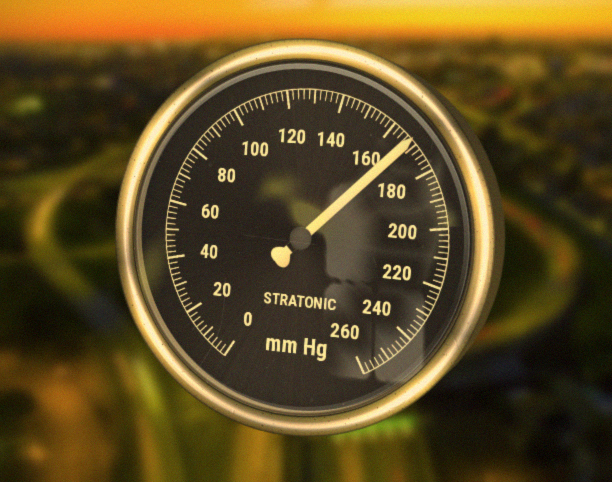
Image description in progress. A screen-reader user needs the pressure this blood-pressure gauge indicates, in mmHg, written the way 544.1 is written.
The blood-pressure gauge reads 168
